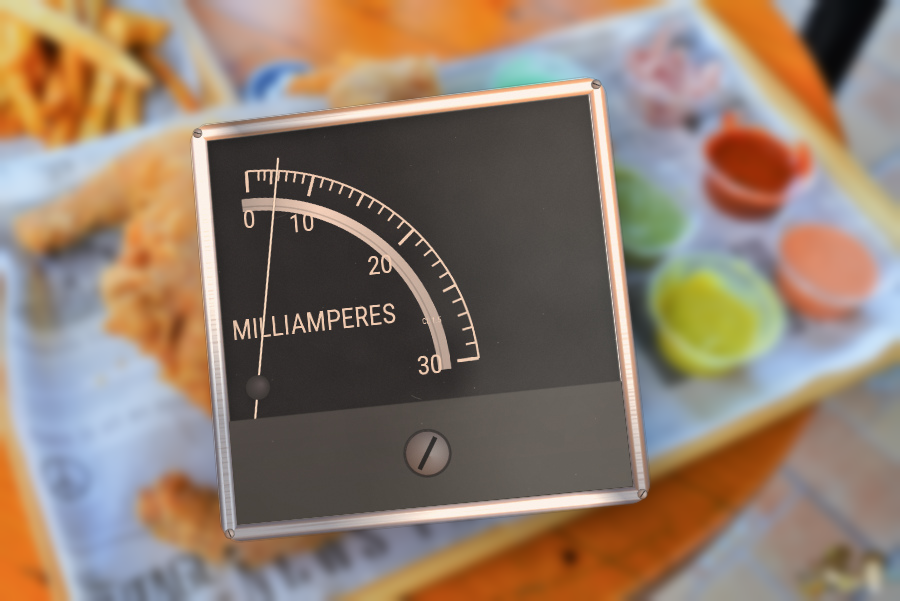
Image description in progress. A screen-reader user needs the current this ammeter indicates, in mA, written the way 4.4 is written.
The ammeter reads 6
